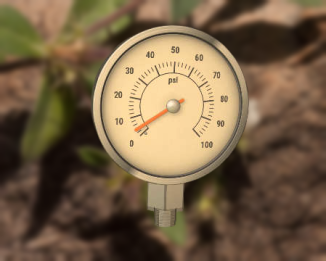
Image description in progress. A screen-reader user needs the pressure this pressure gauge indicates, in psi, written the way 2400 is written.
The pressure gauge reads 4
